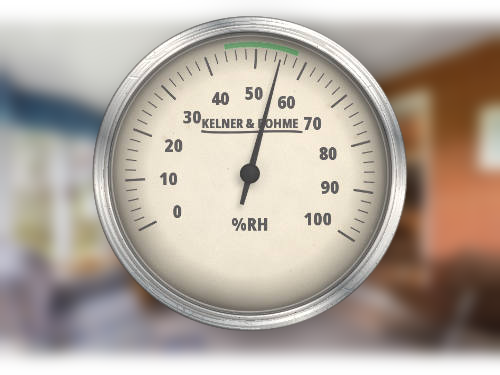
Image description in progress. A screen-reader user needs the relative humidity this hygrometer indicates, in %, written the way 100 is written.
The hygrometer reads 55
